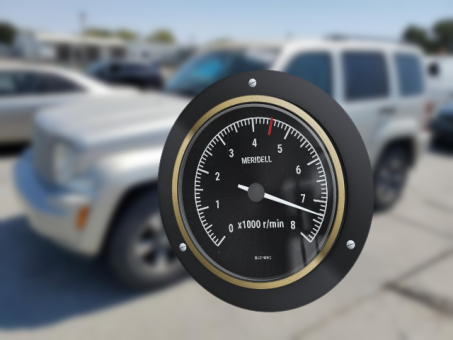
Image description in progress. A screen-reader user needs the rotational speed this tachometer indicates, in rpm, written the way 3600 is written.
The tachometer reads 7300
